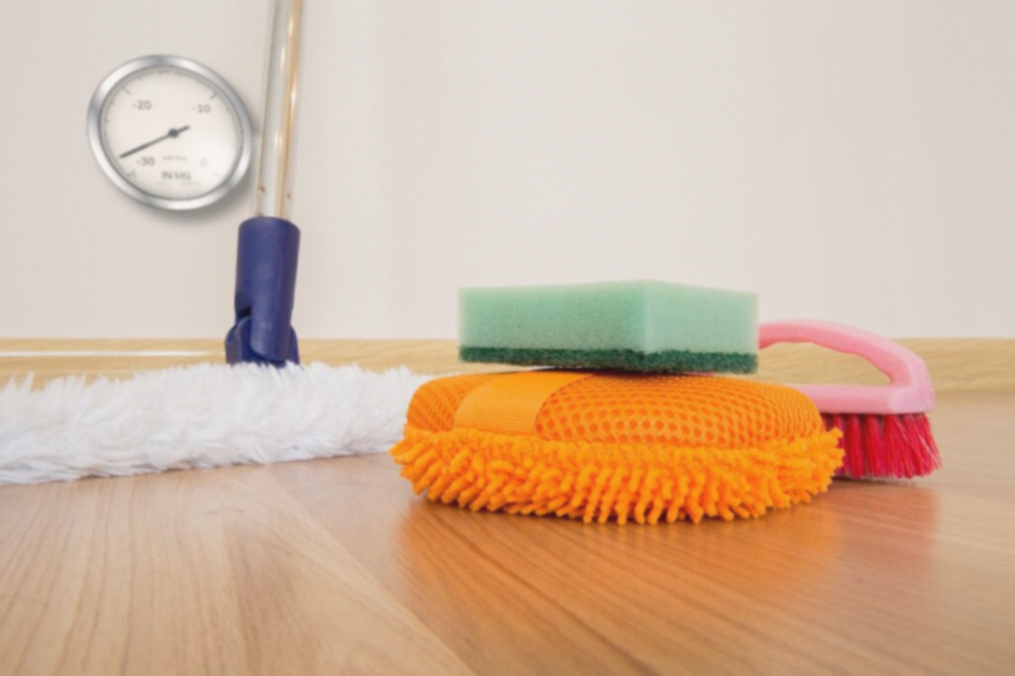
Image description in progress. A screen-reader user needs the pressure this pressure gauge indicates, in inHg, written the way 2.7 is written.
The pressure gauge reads -28
